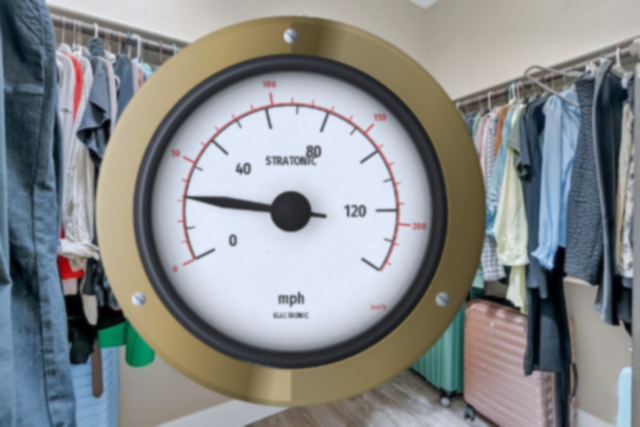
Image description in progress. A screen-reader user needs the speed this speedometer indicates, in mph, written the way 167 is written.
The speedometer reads 20
